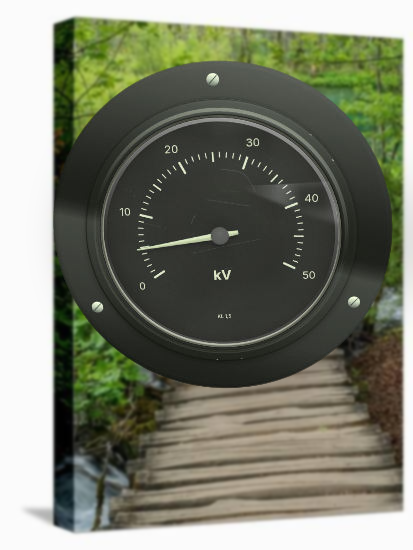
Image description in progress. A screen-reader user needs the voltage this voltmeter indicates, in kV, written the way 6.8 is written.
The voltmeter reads 5
